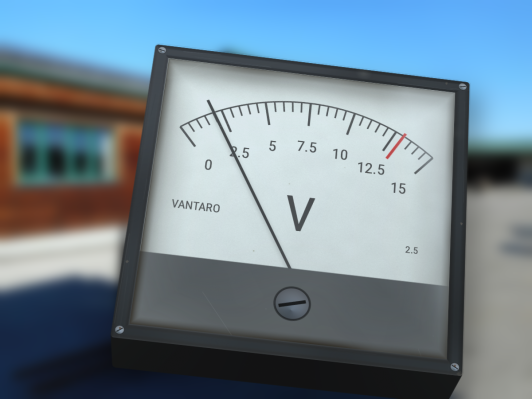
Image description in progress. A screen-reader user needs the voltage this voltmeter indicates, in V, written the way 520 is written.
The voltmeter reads 2
